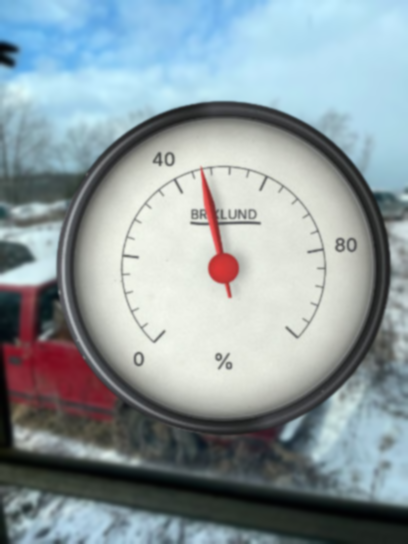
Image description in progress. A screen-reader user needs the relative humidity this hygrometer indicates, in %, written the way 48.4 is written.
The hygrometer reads 46
